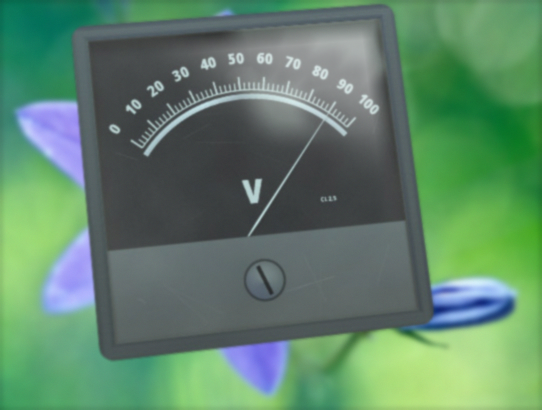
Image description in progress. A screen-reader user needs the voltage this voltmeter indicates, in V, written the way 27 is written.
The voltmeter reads 90
